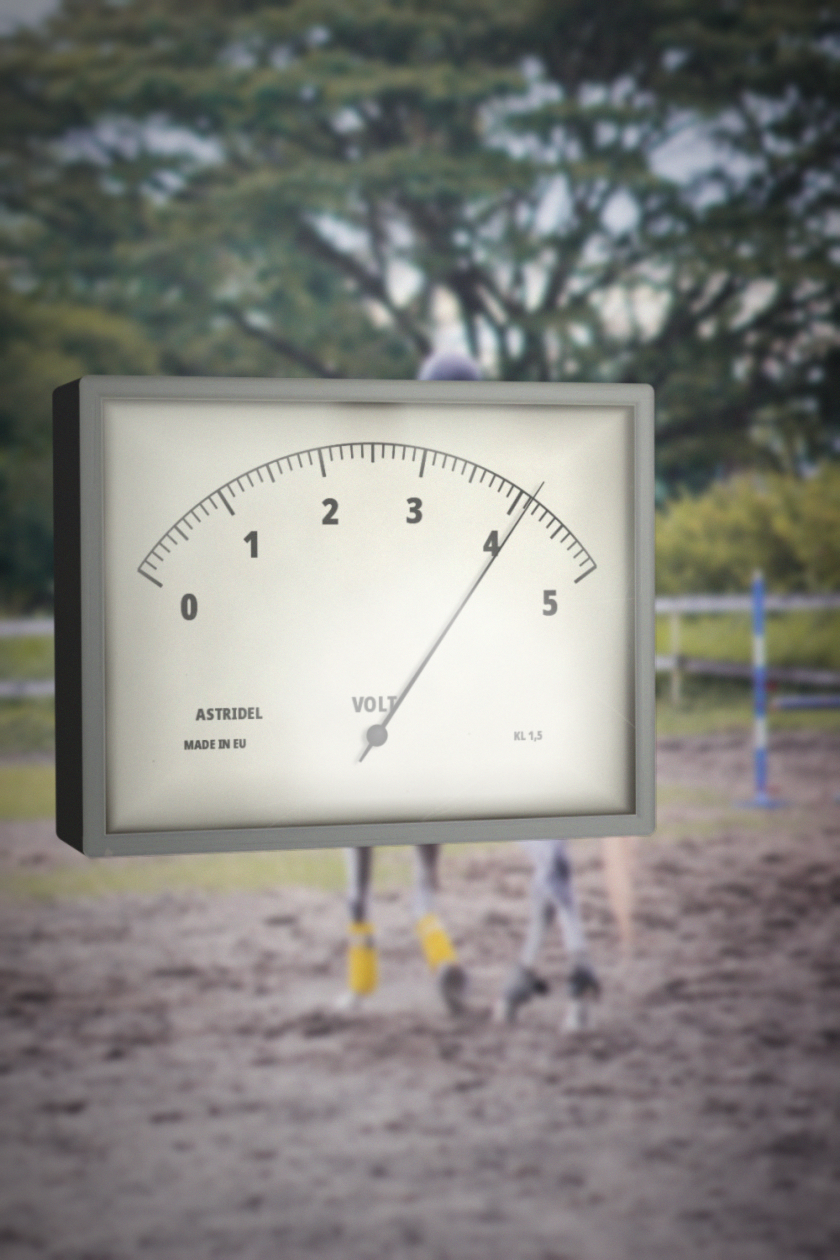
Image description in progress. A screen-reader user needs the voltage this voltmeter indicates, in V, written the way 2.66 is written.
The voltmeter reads 4.1
